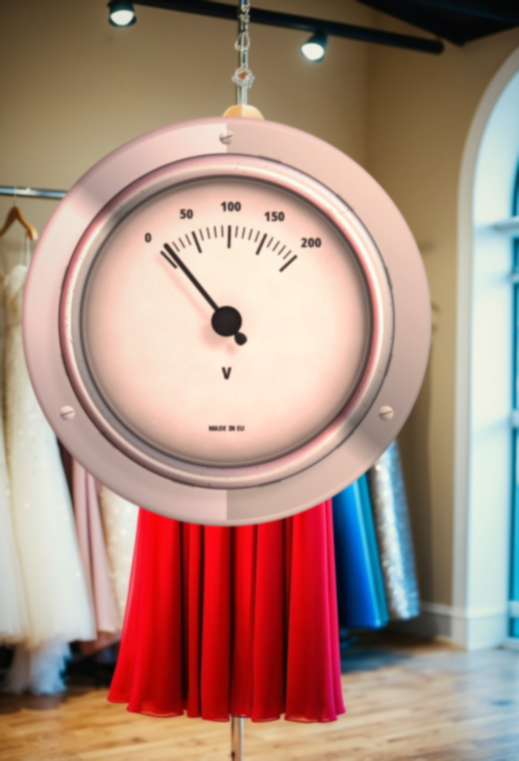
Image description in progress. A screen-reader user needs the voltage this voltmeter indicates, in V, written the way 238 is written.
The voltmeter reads 10
